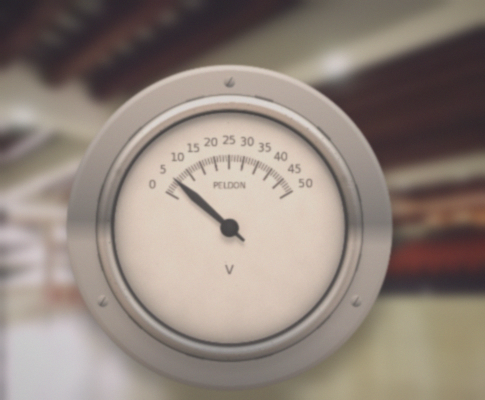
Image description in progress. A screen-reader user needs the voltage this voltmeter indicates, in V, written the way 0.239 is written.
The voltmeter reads 5
